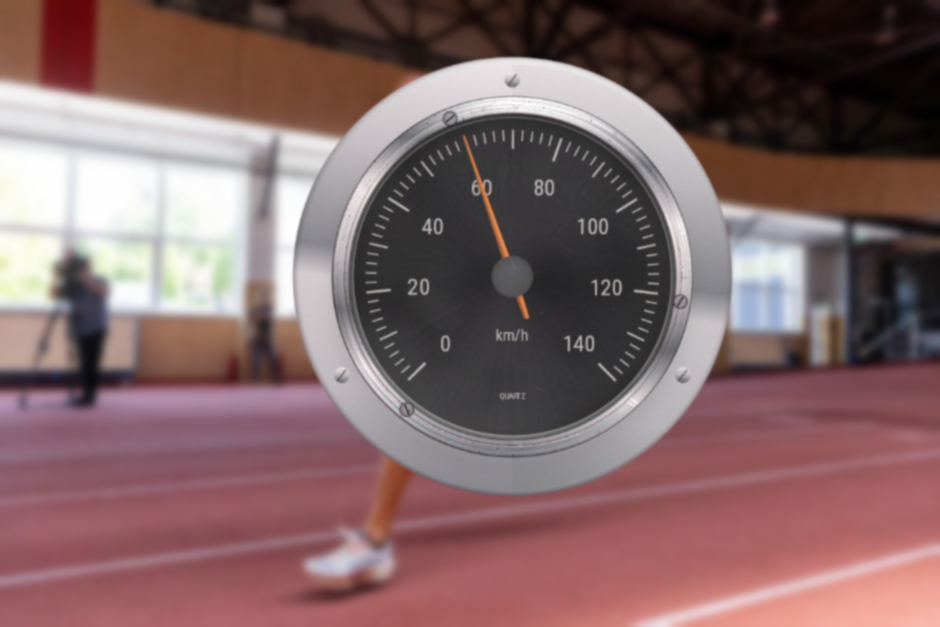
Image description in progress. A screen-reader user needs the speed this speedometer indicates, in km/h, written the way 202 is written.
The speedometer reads 60
